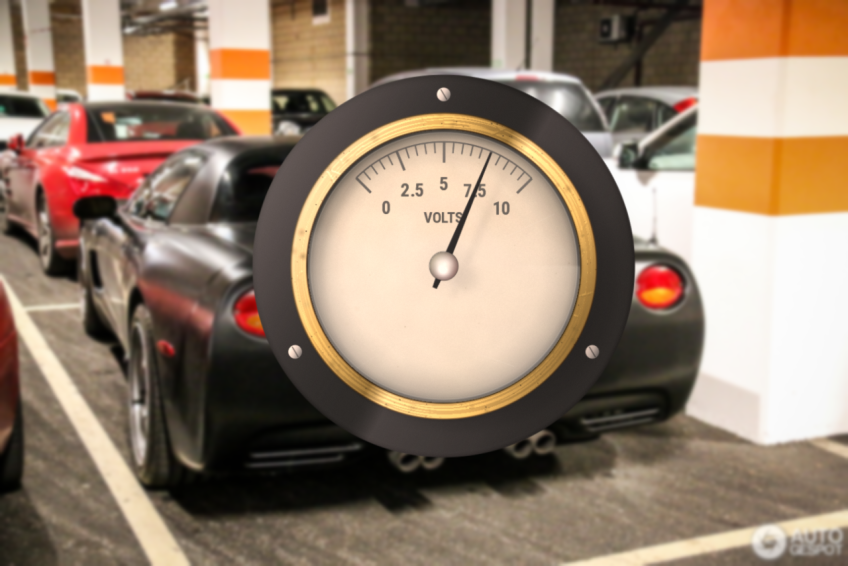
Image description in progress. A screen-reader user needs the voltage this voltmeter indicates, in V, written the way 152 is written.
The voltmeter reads 7.5
